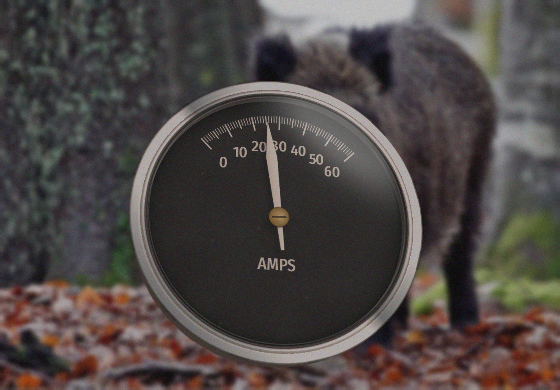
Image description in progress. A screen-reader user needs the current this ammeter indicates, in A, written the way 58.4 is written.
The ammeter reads 25
